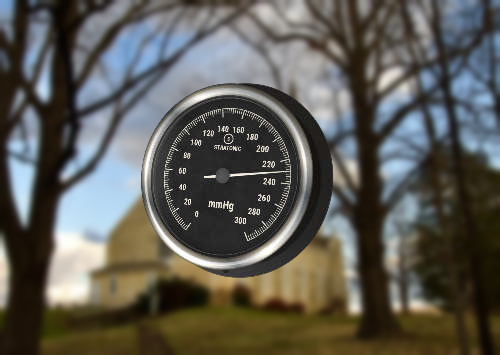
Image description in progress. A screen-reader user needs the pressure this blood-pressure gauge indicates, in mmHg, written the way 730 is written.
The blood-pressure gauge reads 230
